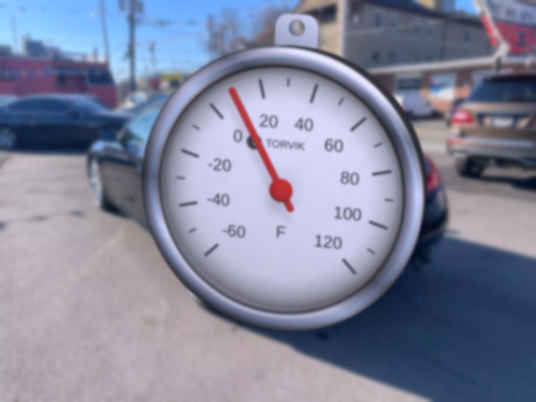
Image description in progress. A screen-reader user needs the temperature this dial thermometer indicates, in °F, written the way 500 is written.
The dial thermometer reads 10
